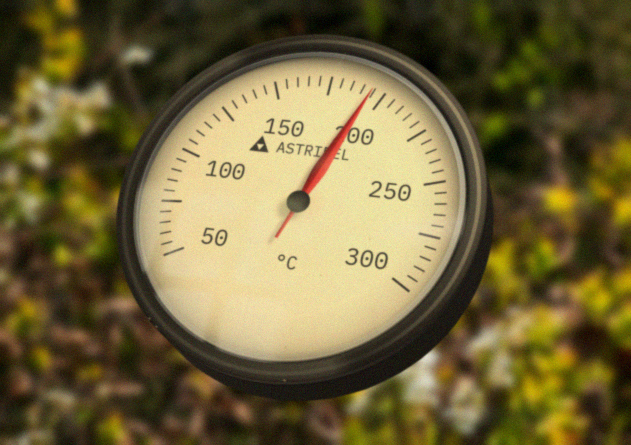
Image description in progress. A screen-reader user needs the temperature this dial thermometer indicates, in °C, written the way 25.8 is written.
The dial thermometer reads 195
